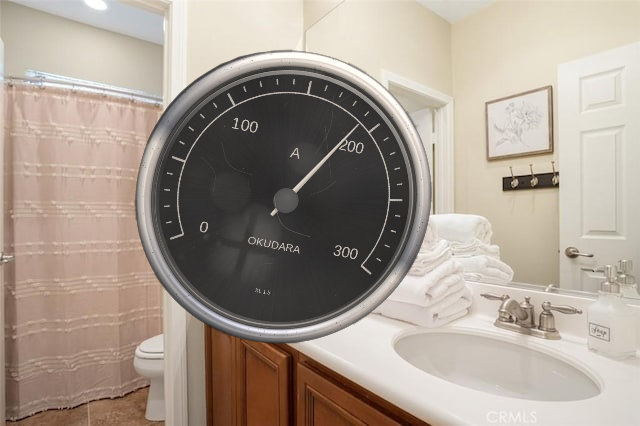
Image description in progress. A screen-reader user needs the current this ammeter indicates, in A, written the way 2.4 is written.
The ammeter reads 190
